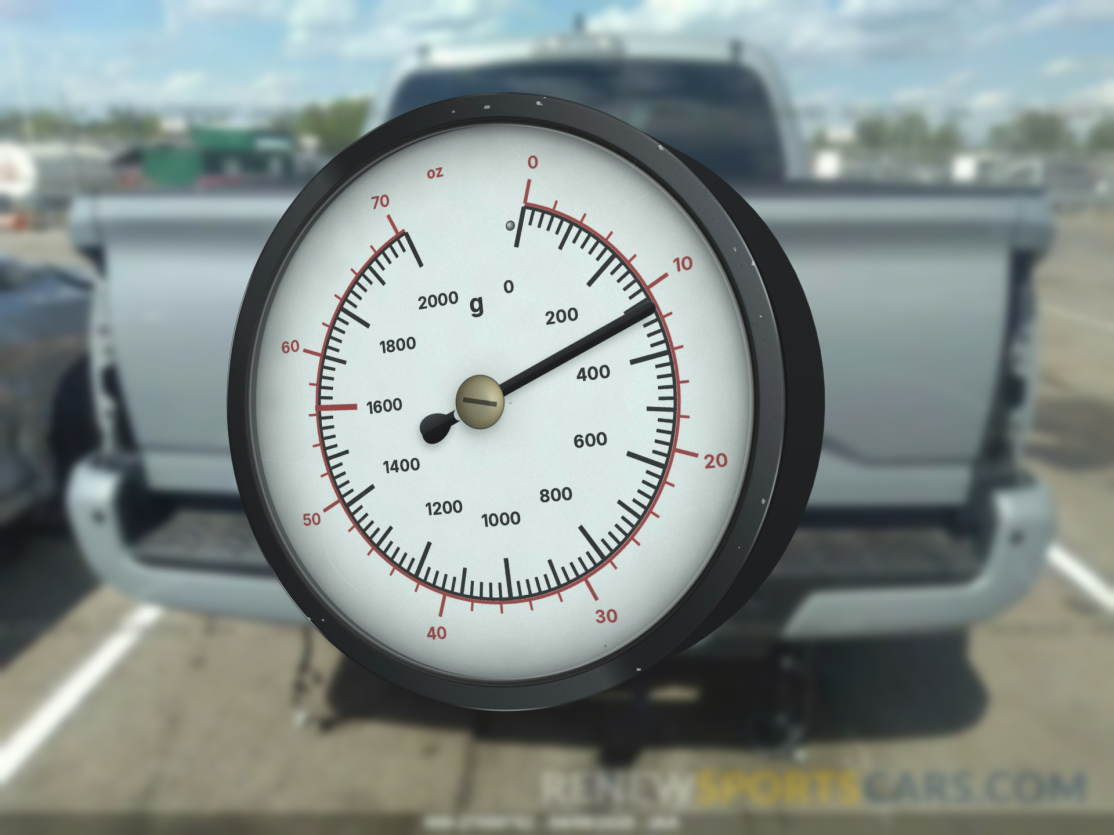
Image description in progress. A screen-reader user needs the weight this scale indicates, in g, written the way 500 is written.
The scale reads 320
